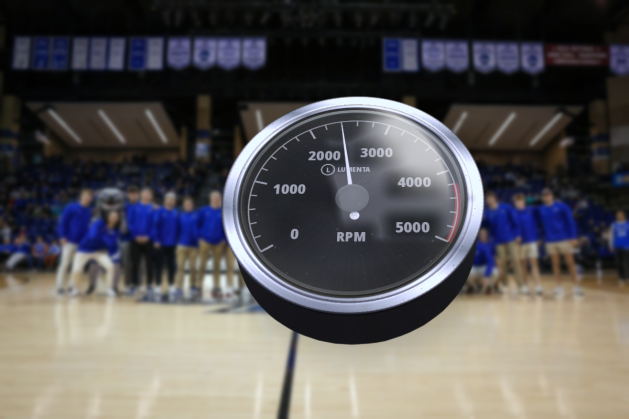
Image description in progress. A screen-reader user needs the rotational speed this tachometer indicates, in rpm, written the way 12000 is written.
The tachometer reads 2400
